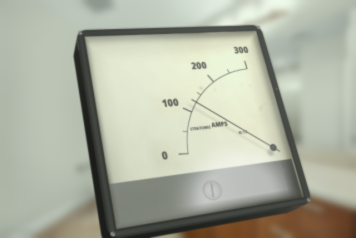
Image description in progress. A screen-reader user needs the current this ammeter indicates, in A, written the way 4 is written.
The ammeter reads 125
